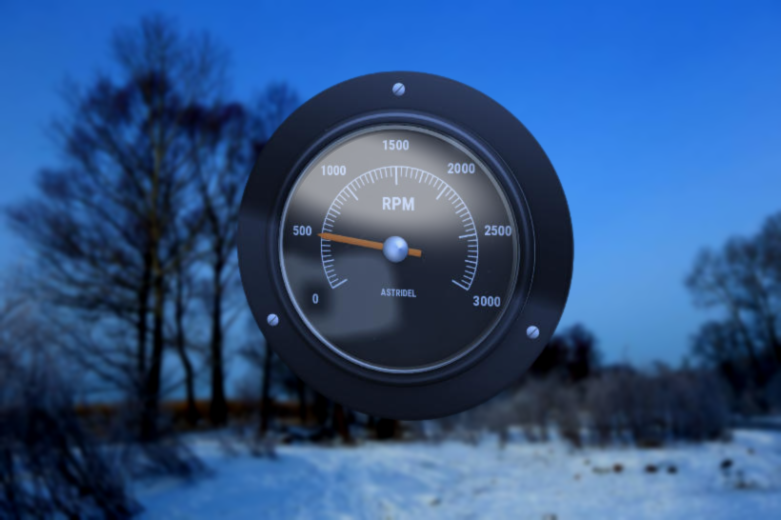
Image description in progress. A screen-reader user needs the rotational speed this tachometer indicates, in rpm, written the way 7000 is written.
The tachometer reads 500
